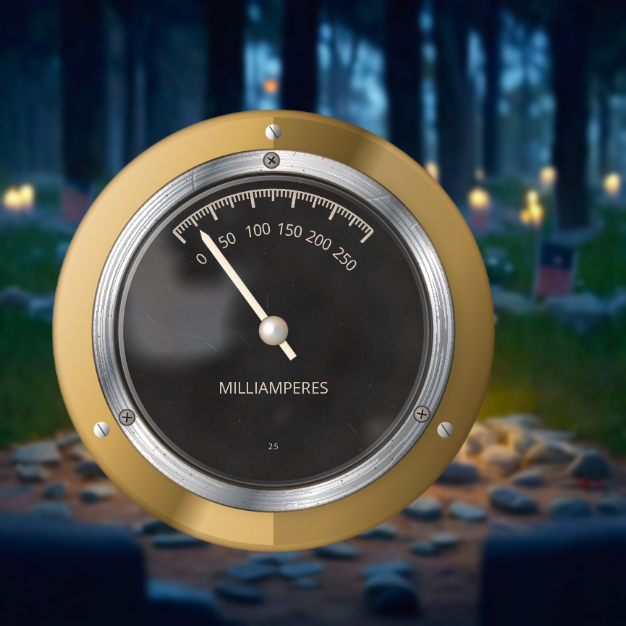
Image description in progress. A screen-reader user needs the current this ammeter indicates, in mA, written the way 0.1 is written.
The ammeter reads 25
